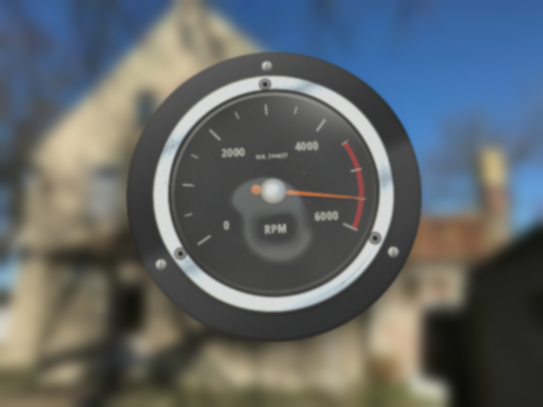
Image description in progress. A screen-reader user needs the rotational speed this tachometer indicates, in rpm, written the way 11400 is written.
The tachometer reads 5500
